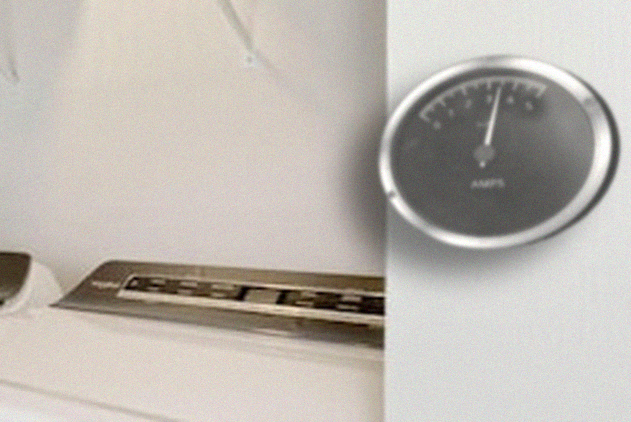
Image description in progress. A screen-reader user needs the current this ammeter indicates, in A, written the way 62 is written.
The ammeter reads 3.5
